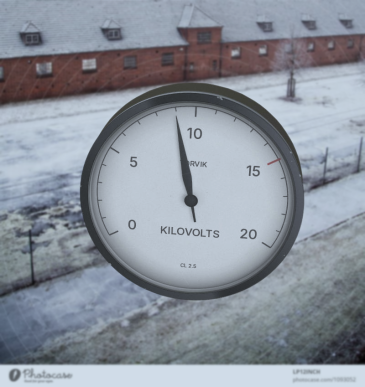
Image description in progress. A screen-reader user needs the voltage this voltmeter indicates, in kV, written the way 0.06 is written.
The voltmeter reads 9
